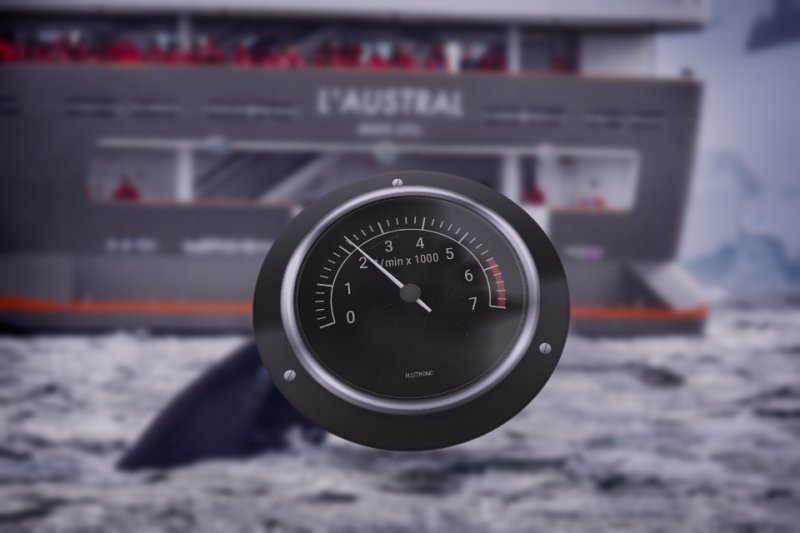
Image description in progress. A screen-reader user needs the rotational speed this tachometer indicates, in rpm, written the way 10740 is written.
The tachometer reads 2200
